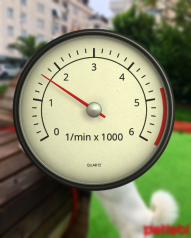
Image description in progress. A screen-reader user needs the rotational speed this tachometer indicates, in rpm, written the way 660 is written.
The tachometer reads 1600
